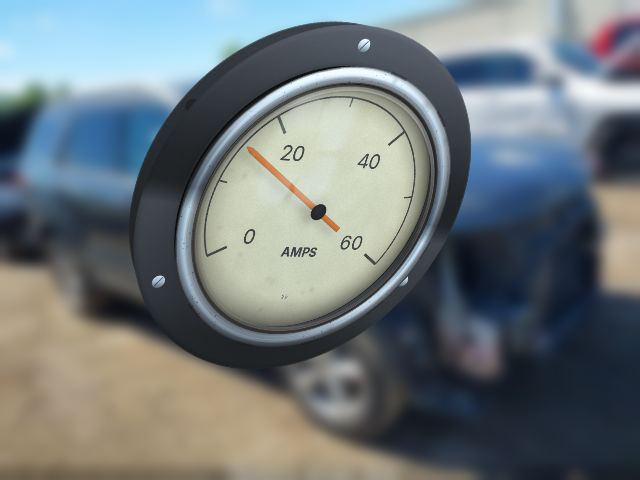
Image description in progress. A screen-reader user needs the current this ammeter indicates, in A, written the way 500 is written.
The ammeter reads 15
